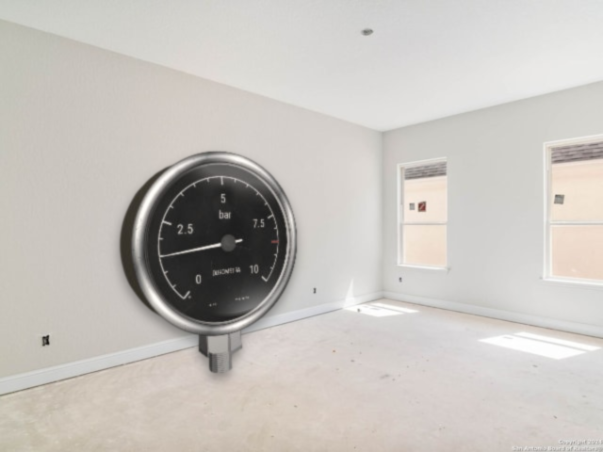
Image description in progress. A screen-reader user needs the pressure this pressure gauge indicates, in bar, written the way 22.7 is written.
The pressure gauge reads 1.5
